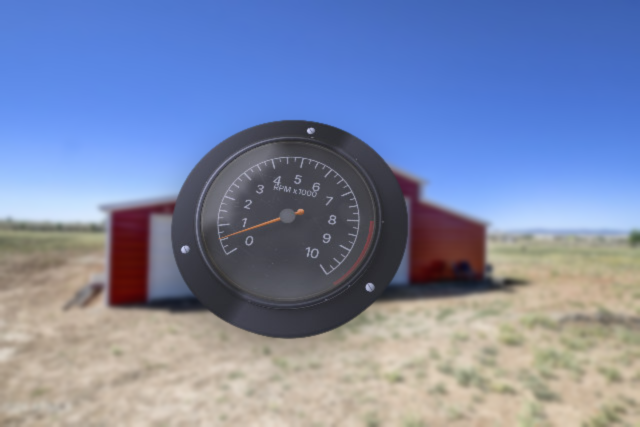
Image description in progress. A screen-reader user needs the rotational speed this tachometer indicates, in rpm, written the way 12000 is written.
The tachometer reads 500
